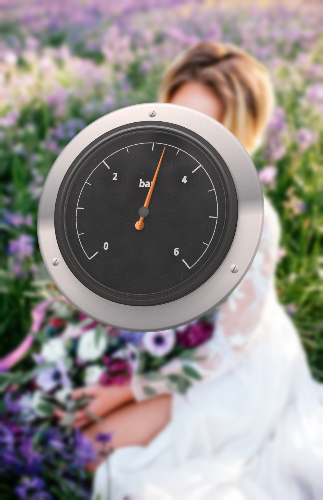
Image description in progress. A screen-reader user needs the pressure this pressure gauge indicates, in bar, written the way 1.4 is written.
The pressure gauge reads 3.25
